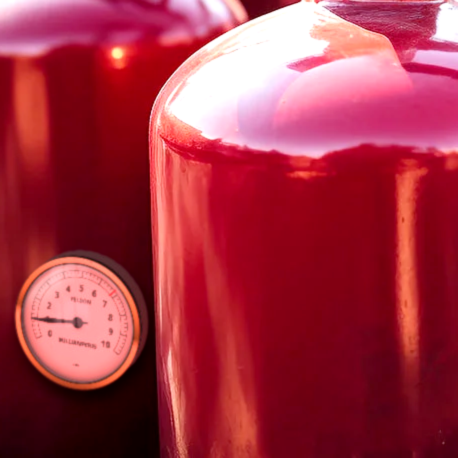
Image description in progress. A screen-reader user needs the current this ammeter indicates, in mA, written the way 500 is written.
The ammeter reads 1
